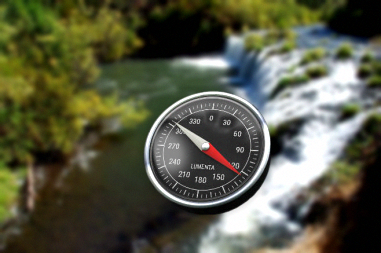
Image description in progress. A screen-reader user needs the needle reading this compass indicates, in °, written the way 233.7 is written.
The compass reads 125
